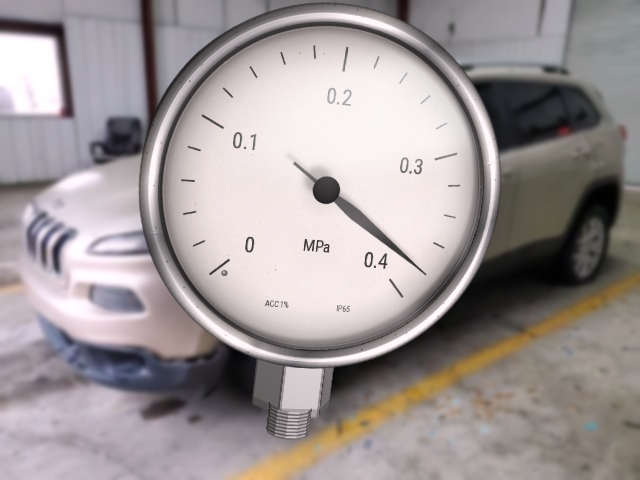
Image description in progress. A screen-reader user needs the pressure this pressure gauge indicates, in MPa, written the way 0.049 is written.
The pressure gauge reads 0.38
